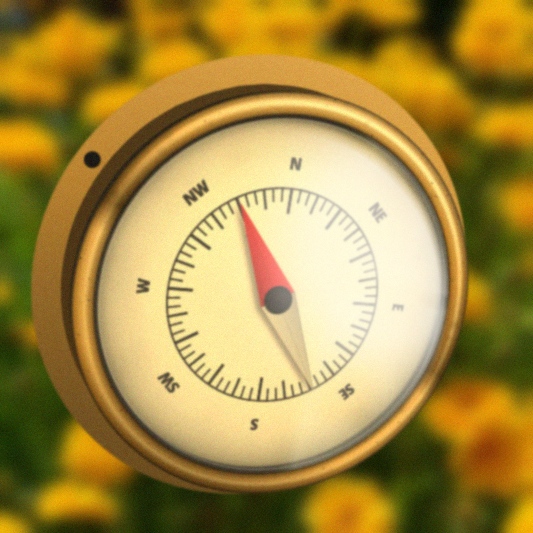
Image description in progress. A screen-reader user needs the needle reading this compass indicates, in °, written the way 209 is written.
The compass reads 330
